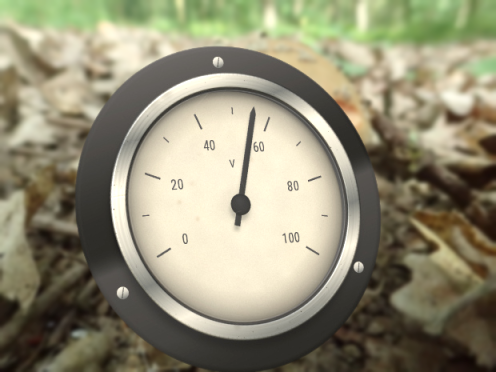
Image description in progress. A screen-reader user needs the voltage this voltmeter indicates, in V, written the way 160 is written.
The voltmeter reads 55
